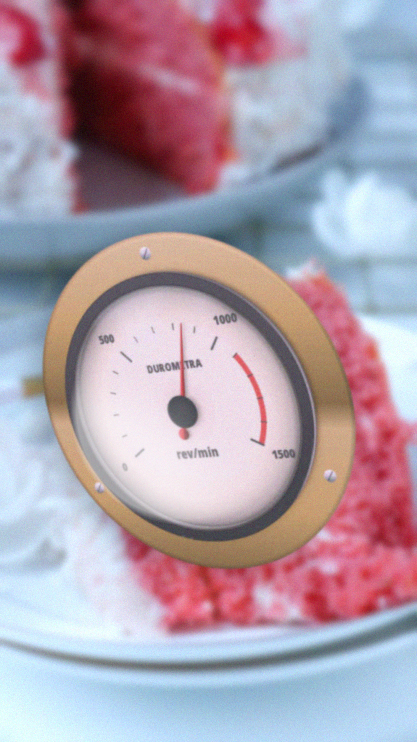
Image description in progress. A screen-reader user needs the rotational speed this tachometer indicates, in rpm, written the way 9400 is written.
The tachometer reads 850
